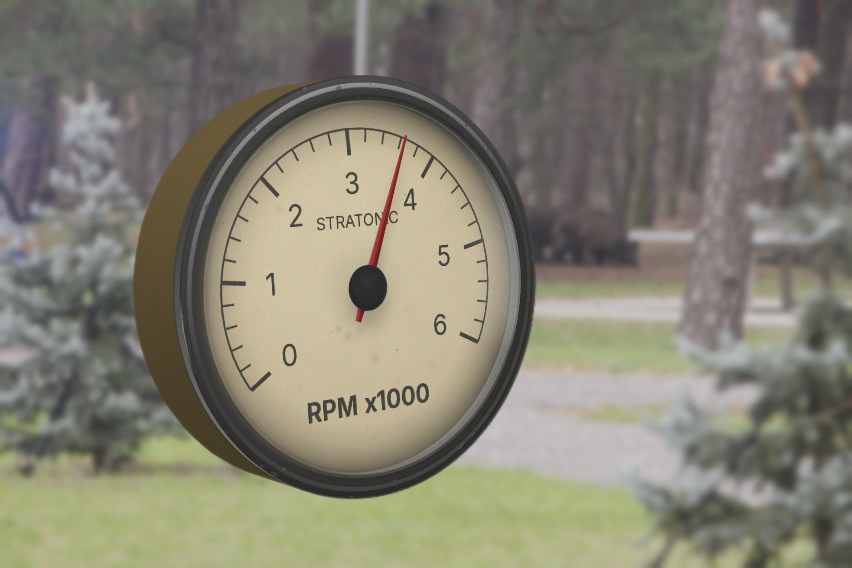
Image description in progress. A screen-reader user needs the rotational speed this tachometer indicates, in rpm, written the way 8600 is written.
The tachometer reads 3600
